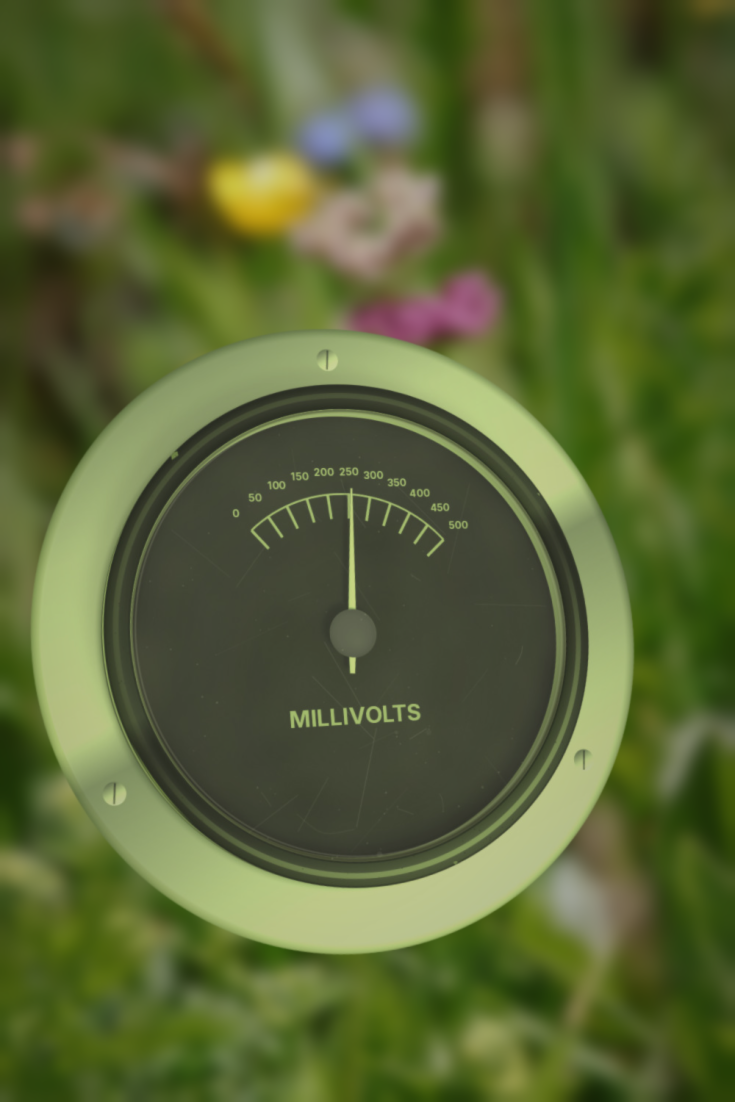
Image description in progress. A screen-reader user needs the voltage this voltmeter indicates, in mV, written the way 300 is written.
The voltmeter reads 250
